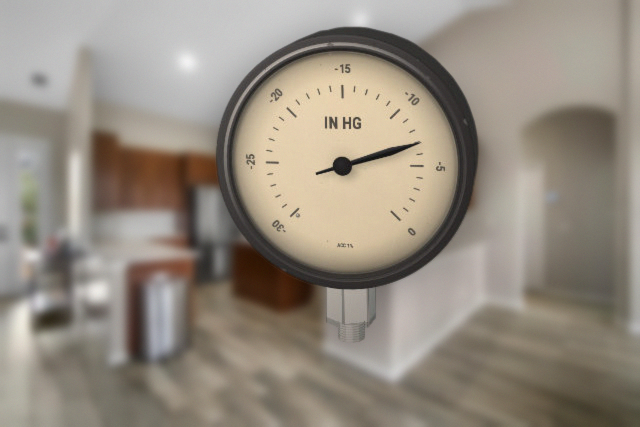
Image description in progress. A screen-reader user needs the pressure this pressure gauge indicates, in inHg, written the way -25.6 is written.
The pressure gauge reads -7
